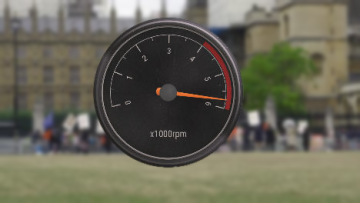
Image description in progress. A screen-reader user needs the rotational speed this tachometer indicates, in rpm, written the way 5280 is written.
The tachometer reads 5750
